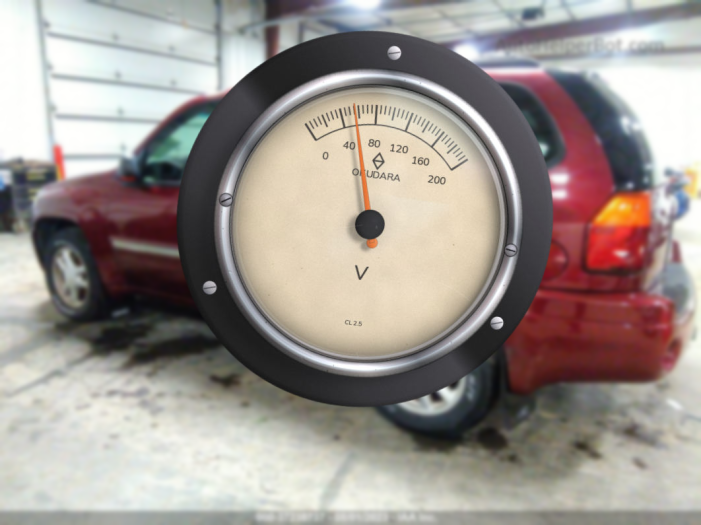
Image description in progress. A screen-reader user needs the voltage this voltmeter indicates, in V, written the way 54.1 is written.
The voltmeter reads 55
